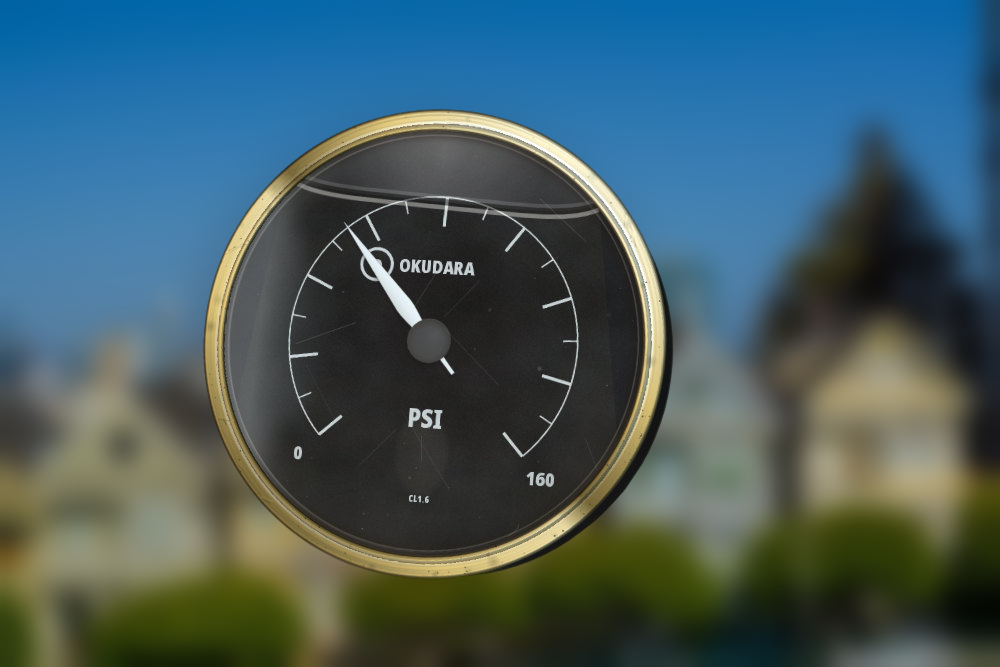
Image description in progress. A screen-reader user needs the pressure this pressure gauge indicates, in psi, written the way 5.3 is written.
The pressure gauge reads 55
